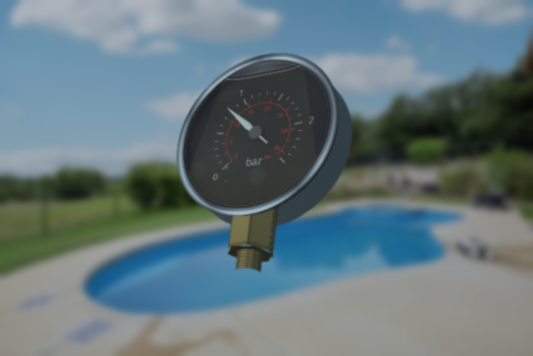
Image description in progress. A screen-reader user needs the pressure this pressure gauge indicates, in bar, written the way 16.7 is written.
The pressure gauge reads 0.8
